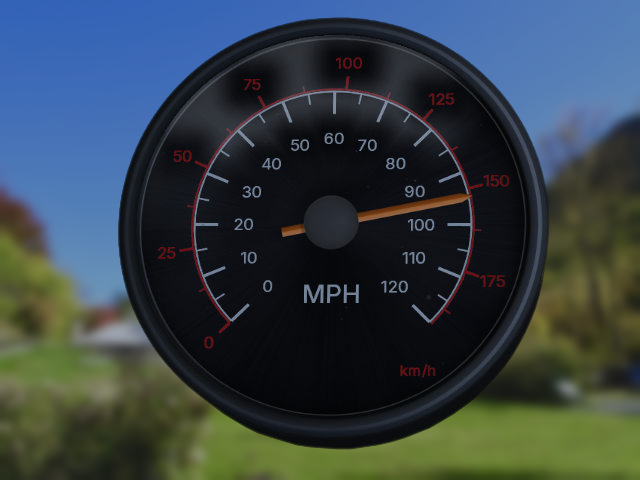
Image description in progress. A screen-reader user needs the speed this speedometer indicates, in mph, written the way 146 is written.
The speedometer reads 95
